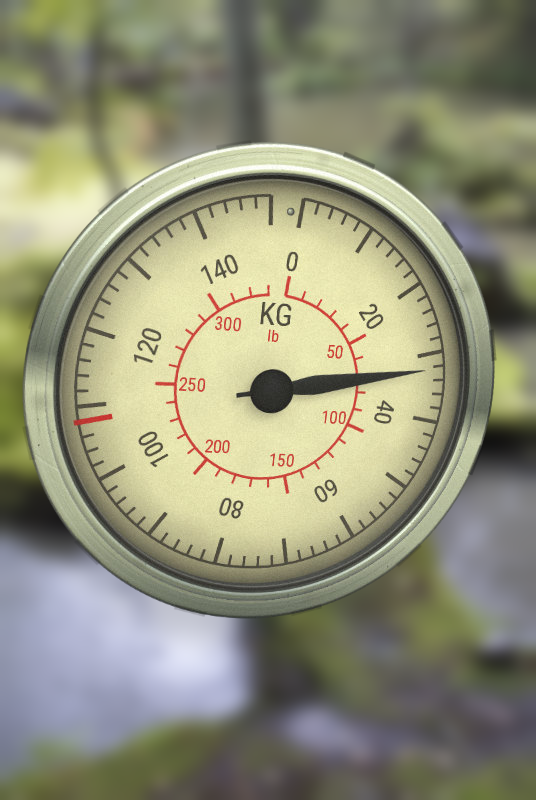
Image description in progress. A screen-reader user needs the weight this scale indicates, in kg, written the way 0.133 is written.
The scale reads 32
